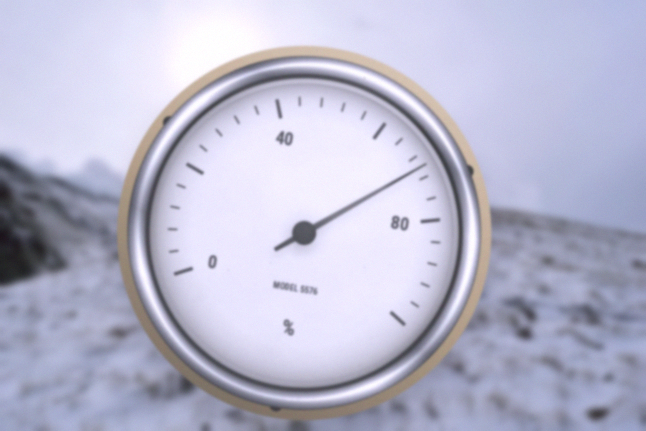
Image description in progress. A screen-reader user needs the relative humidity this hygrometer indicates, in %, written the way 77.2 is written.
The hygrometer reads 70
